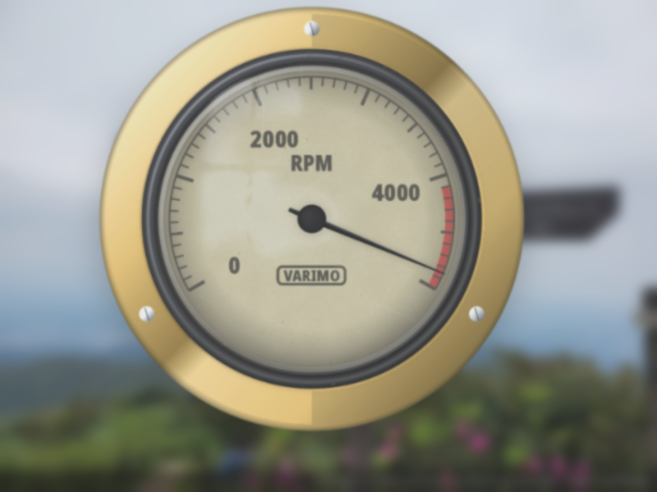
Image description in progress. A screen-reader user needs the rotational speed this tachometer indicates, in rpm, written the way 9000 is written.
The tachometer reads 4850
